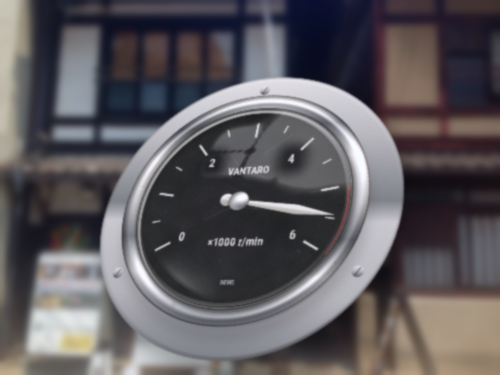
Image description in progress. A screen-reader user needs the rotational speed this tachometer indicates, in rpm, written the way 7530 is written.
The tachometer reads 5500
